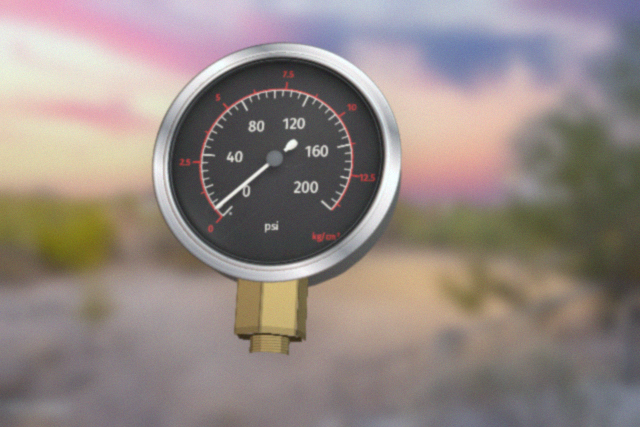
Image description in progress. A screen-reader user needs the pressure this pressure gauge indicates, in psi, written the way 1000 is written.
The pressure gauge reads 5
